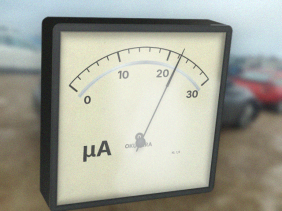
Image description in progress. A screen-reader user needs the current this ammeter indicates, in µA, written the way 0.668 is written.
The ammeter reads 22
